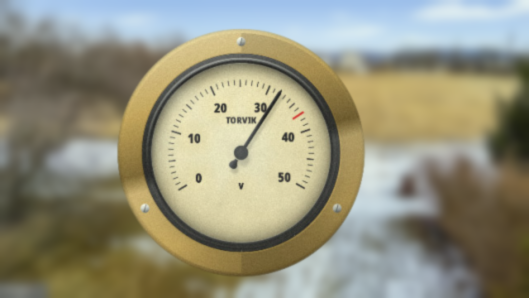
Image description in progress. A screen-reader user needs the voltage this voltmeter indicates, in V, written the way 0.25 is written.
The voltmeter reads 32
